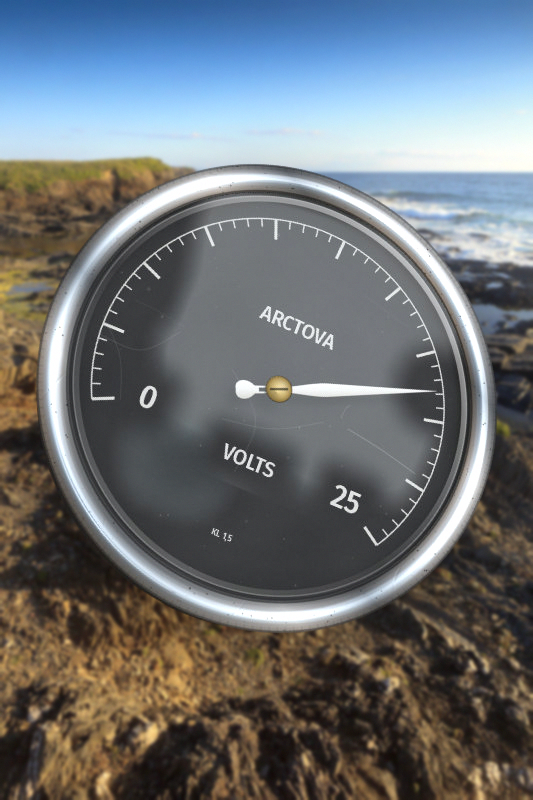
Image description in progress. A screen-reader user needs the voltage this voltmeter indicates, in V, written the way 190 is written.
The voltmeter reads 19
